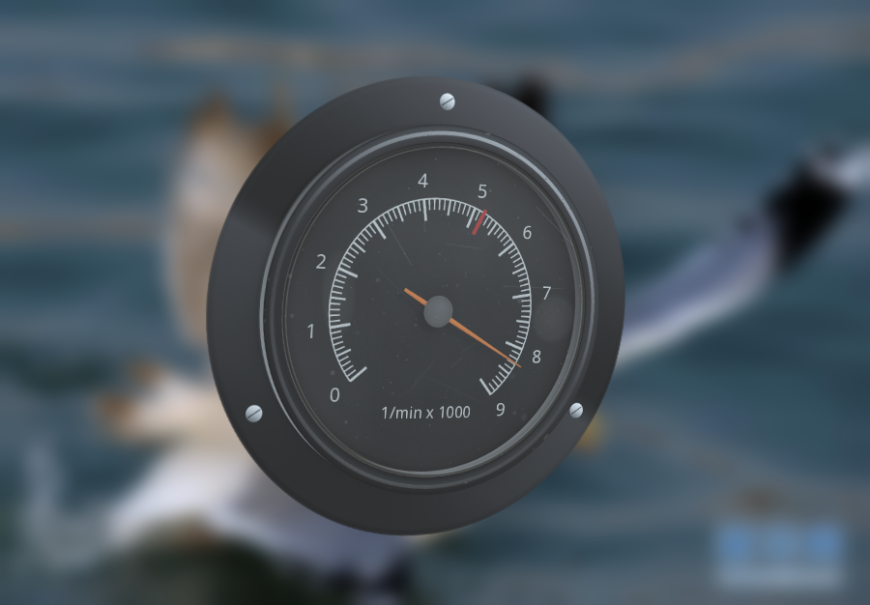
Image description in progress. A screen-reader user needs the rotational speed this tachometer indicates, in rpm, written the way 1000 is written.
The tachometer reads 8300
